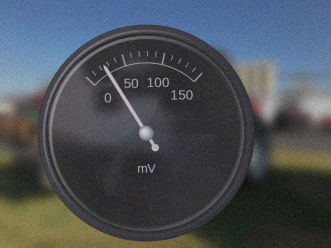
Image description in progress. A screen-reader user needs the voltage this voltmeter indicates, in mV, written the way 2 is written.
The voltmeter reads 25
